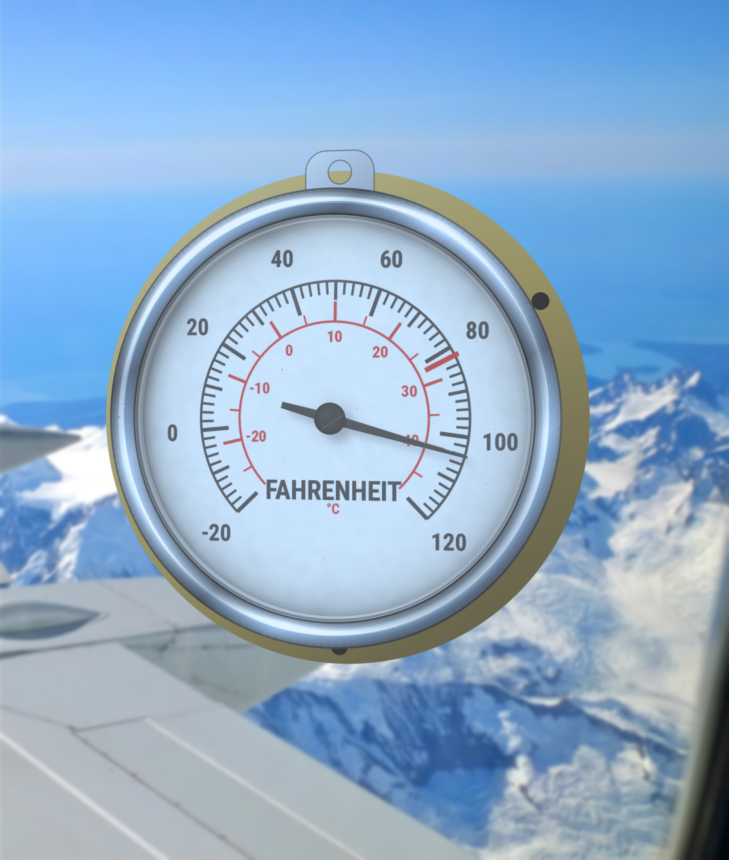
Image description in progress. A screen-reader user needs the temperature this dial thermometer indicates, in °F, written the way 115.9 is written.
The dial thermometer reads 104
